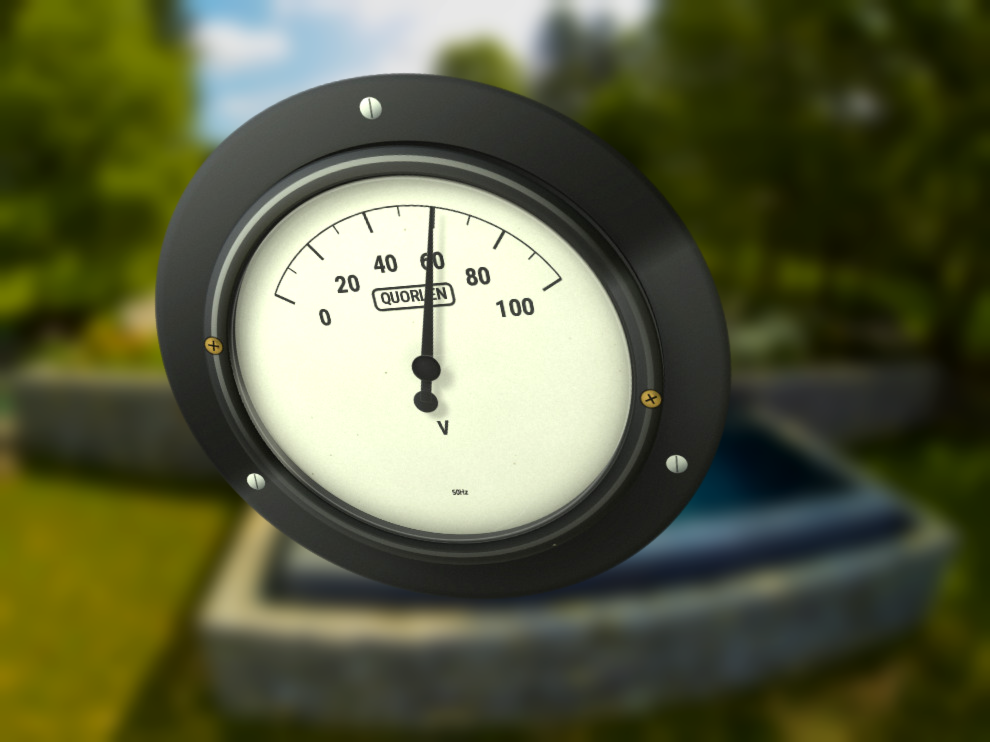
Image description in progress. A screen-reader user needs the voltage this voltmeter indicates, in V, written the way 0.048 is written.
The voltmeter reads 60
